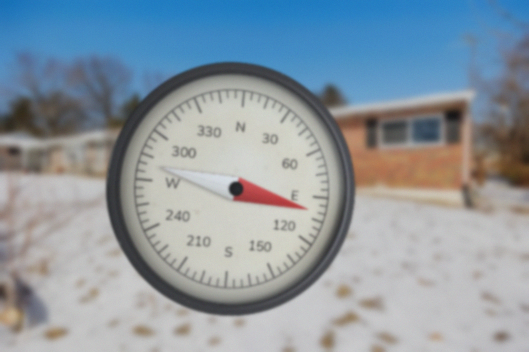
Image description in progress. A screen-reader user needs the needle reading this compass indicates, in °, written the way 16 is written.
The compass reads 100
